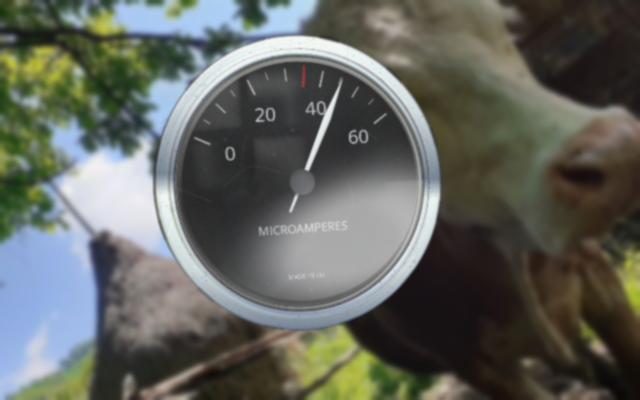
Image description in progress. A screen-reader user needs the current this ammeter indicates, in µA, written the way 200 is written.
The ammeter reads 45
